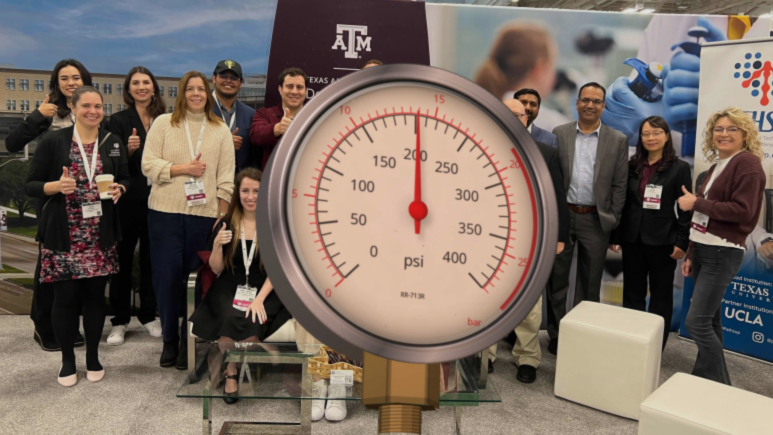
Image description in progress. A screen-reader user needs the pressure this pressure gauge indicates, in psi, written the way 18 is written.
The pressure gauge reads 200
